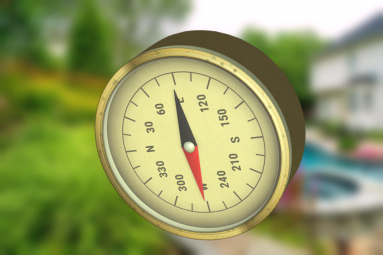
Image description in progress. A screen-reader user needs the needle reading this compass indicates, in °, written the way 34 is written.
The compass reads 270
